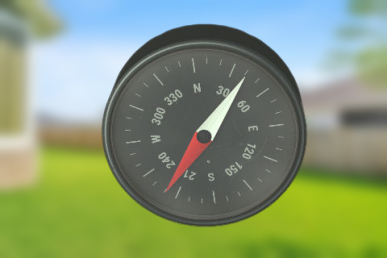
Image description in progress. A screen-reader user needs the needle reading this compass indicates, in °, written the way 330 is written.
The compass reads 220
